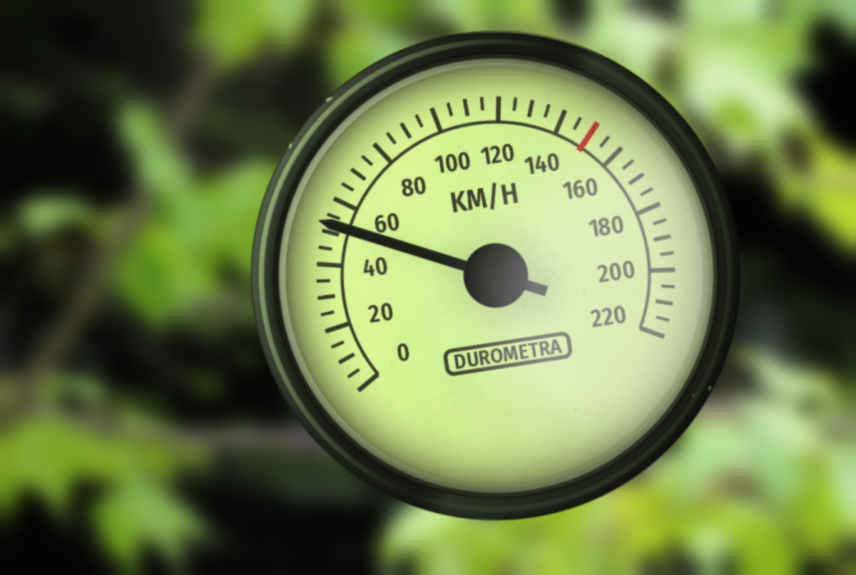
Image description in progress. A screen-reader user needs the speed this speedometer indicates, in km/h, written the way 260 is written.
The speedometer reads 52.5
